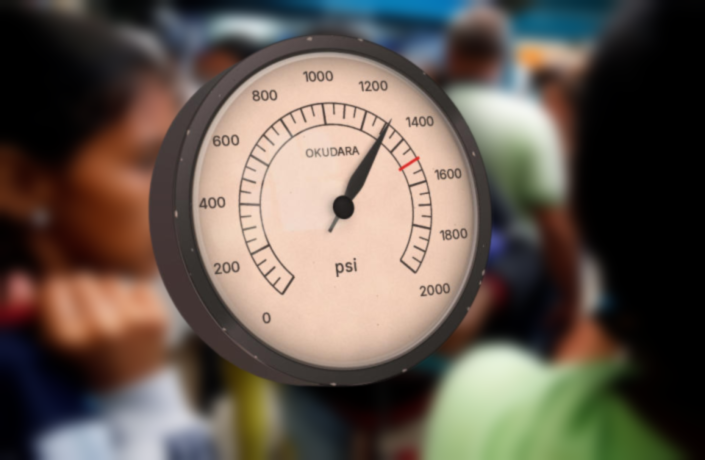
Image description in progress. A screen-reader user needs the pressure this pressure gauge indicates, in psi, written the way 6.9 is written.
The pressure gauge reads 1300
